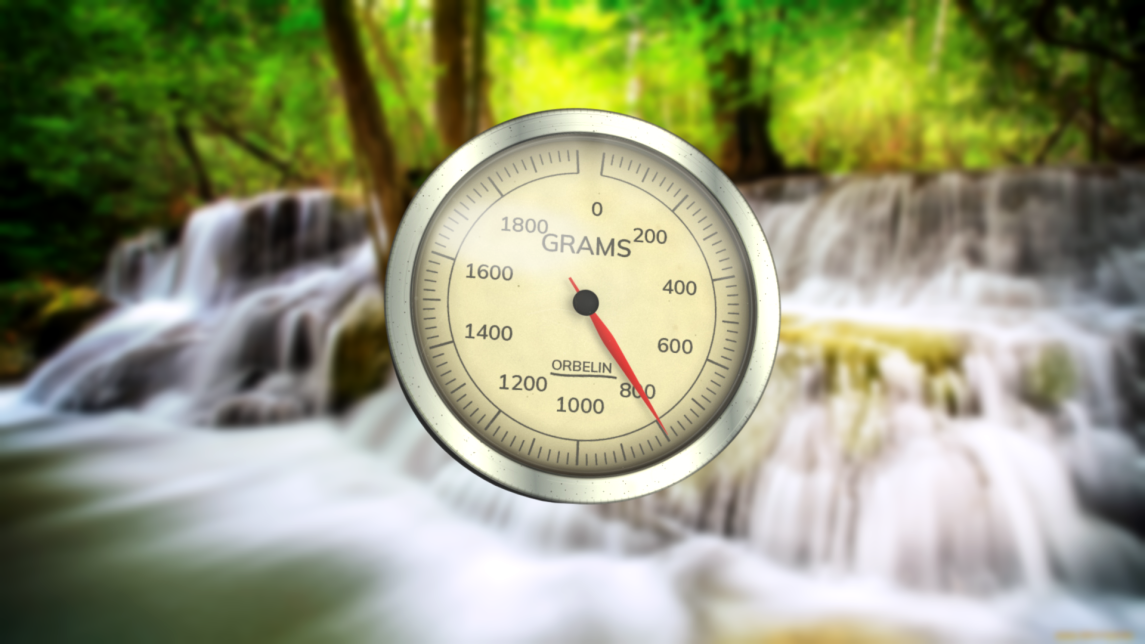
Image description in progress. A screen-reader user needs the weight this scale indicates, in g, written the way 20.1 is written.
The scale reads 800
